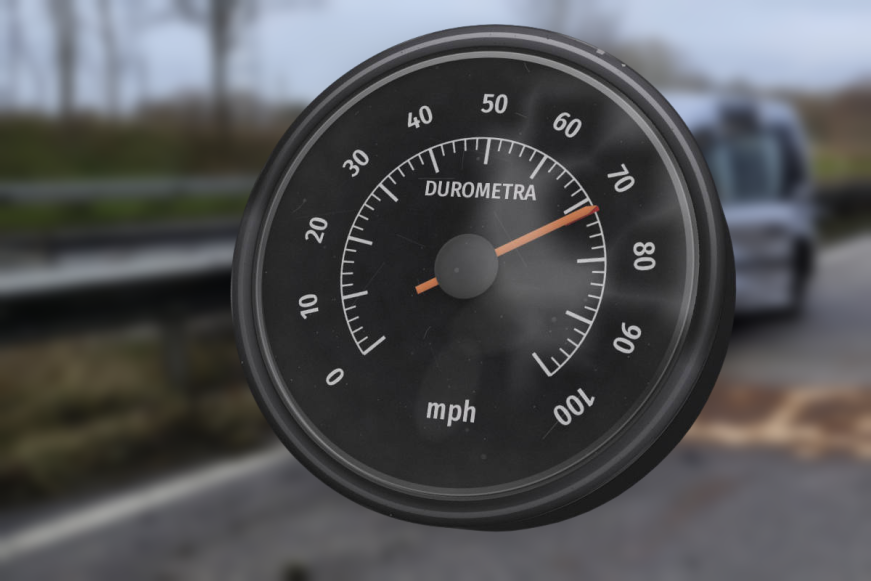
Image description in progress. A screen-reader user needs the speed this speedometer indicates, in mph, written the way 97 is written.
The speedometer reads 72
